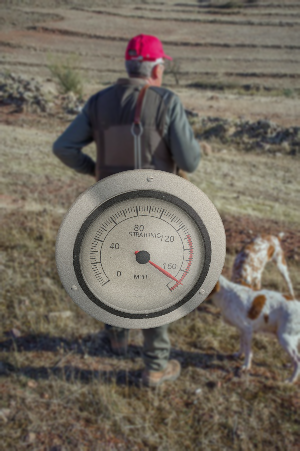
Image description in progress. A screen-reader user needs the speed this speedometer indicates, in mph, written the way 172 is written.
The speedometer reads 170
